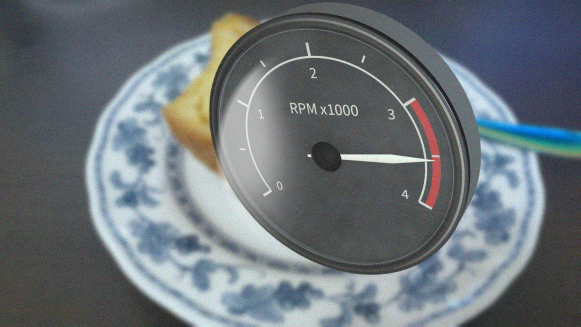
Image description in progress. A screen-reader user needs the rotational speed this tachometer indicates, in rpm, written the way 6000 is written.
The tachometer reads 3500
